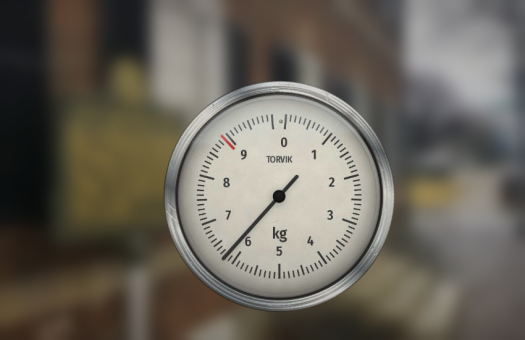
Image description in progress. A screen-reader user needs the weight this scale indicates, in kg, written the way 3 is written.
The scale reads 6.2
